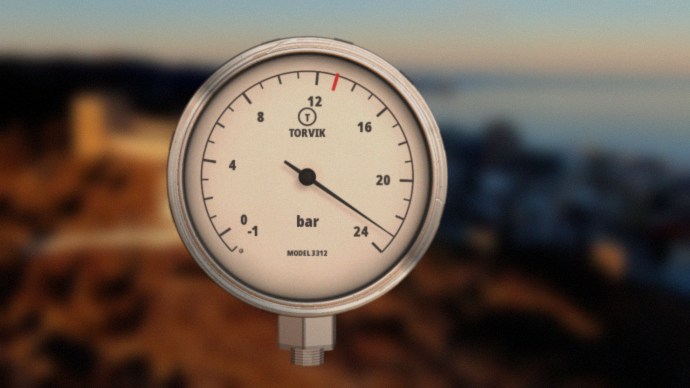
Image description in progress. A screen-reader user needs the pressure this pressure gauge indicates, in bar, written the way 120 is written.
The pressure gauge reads 23
